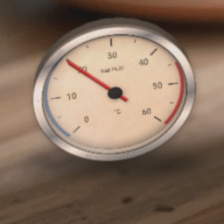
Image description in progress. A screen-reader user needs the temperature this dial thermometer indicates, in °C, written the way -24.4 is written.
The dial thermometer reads 20
